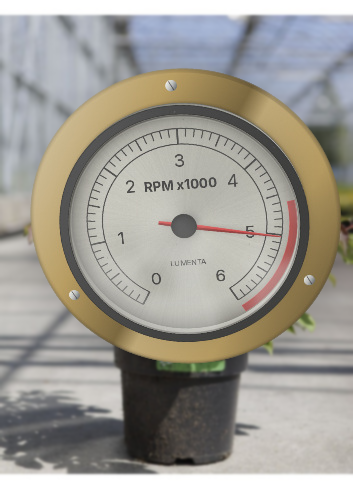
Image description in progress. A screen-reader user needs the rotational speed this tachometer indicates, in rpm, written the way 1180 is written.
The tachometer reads 5000
